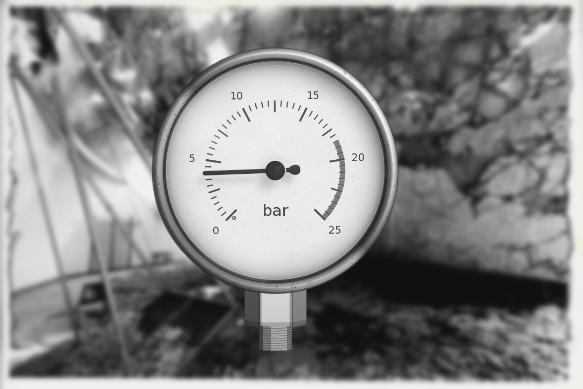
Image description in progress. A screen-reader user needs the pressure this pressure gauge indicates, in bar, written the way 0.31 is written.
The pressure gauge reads 4
